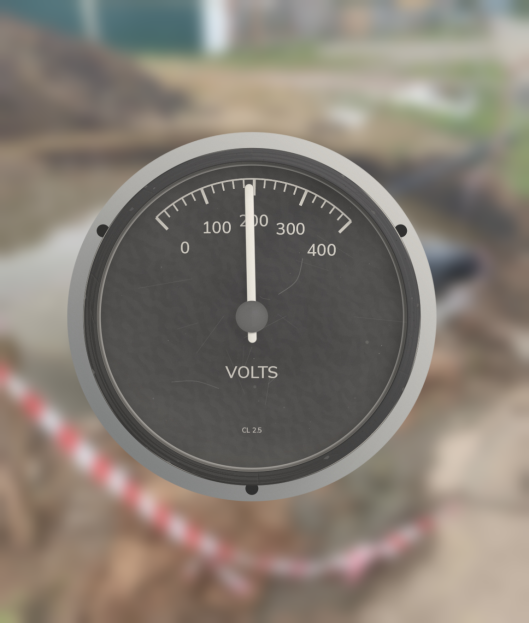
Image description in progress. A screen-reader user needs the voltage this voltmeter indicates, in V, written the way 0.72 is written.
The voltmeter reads 190
